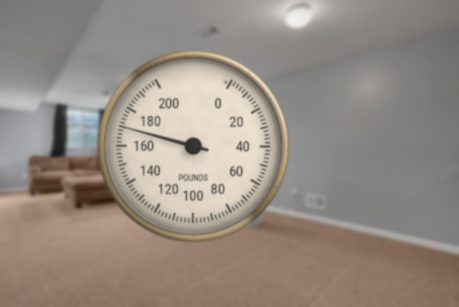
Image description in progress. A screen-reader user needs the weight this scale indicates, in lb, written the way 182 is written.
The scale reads 170
